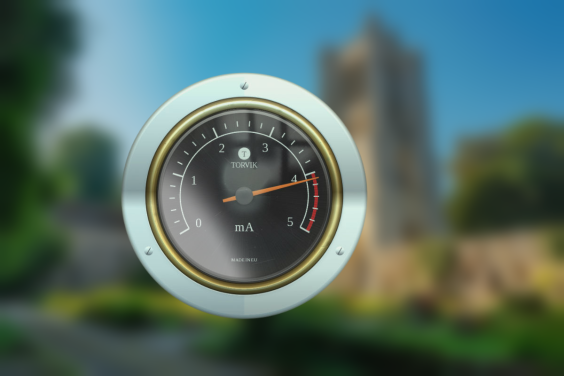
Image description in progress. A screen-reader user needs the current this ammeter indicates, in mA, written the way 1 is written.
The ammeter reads 4.1
